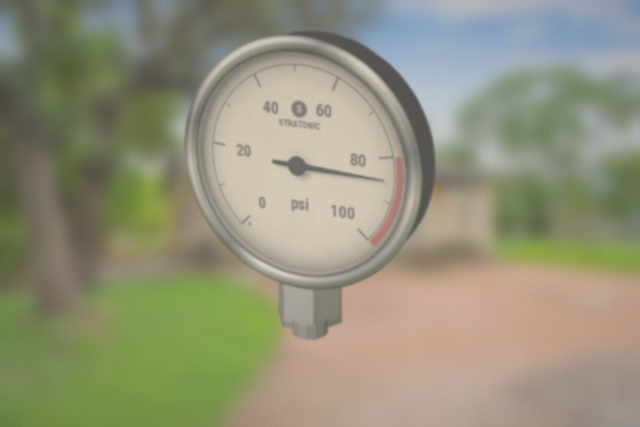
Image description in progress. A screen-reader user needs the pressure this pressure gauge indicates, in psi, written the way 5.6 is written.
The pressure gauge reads 85
